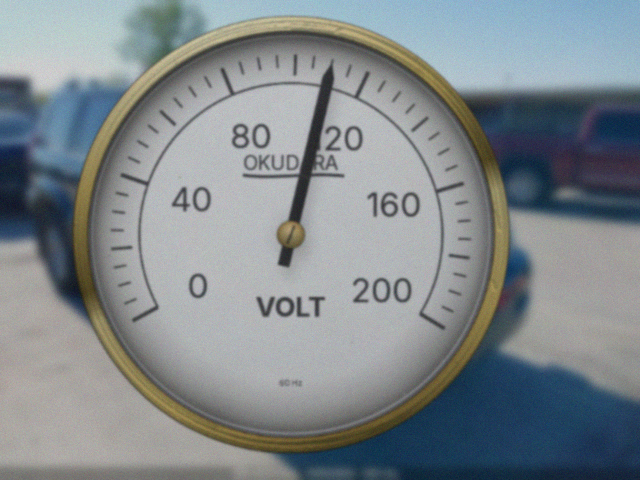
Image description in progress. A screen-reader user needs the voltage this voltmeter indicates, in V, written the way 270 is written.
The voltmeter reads 110
